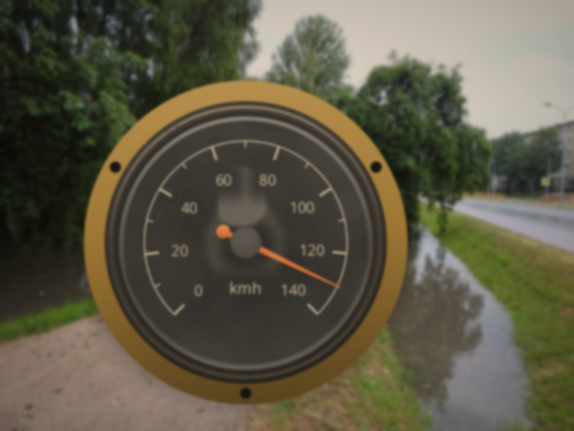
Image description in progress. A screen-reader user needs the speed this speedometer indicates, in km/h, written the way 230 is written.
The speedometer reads 130
